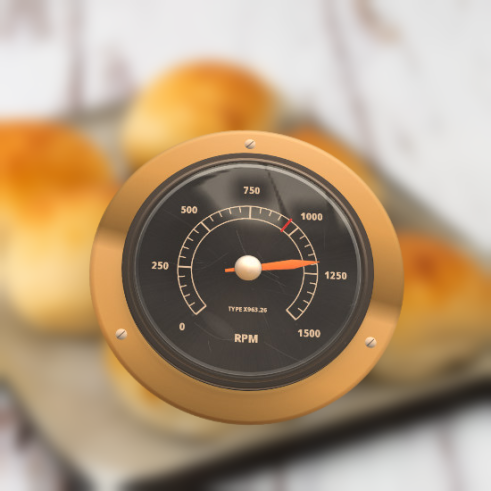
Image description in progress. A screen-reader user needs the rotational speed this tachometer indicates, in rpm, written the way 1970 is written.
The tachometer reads 1200
